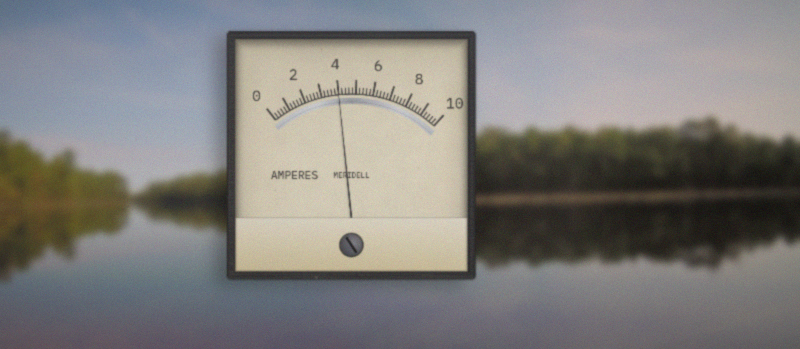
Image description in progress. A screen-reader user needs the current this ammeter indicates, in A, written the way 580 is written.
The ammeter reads 4
